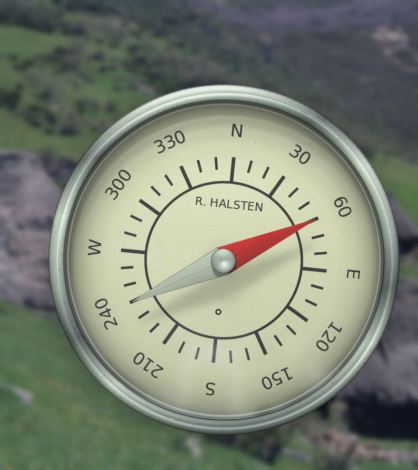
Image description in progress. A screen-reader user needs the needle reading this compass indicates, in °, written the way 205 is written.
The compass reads 60
